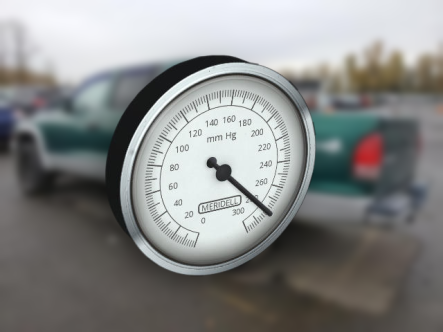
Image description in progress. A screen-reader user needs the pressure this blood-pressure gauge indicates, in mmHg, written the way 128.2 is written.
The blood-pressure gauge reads 280
